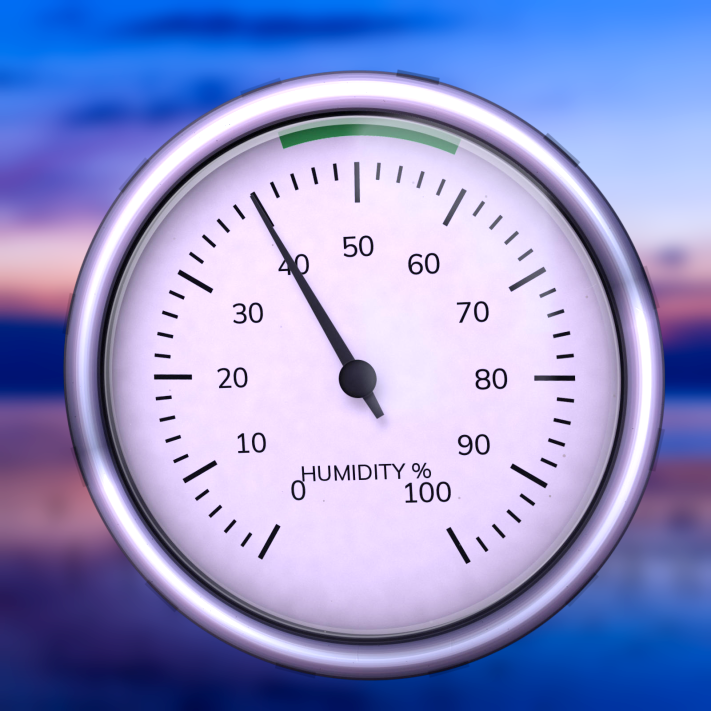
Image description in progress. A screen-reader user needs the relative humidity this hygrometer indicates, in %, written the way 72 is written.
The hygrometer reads 40
